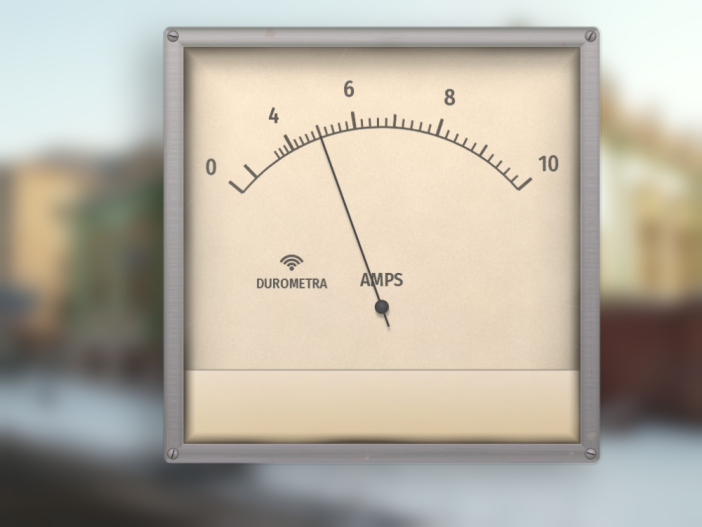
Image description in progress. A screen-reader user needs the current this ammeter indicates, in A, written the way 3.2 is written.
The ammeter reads 5
